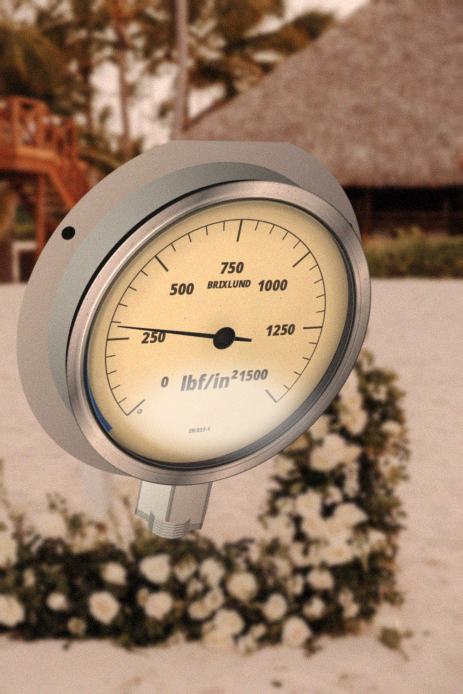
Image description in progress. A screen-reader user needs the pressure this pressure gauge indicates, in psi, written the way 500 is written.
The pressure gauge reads 300
